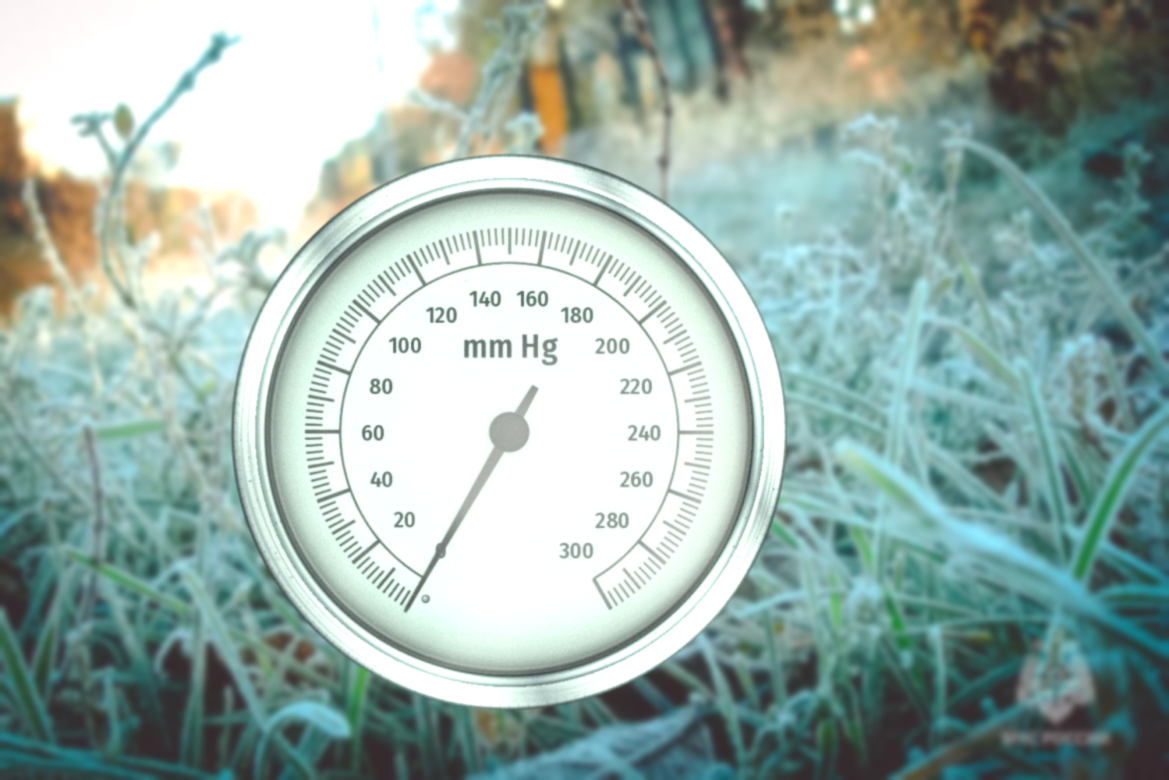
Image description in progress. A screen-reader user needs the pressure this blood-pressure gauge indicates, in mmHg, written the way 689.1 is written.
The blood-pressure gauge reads 0
